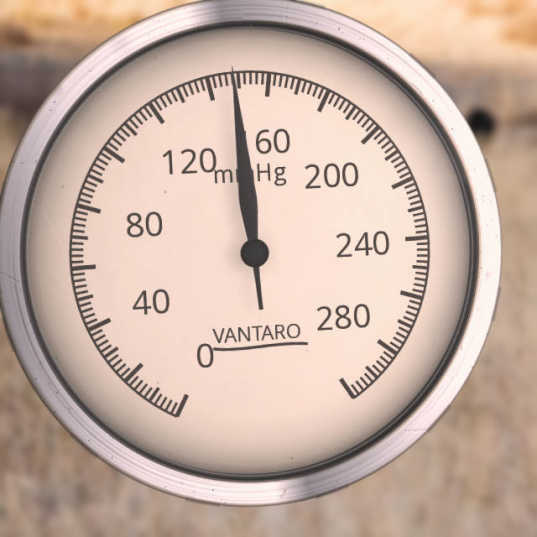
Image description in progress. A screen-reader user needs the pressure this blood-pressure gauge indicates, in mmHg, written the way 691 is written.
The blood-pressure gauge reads 148
